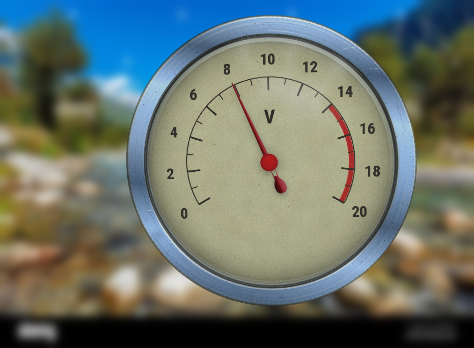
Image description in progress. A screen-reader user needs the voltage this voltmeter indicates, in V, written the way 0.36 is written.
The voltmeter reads 8
